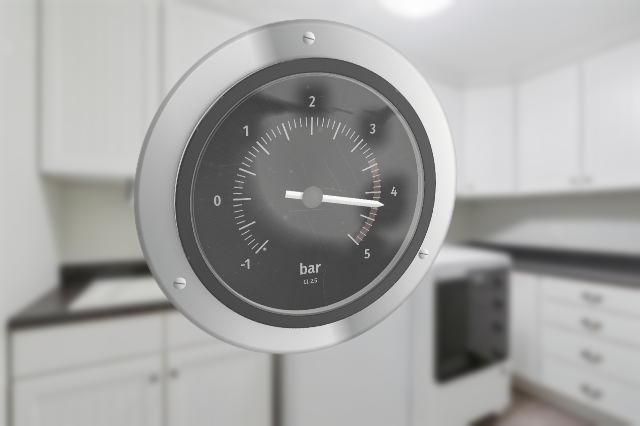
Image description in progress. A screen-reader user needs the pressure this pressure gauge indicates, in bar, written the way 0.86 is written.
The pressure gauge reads 4.2
